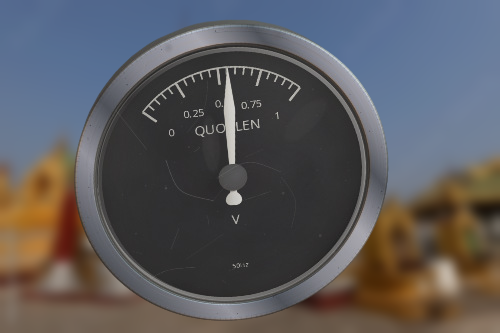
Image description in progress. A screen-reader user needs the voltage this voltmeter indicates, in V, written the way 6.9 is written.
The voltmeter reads 0.55
